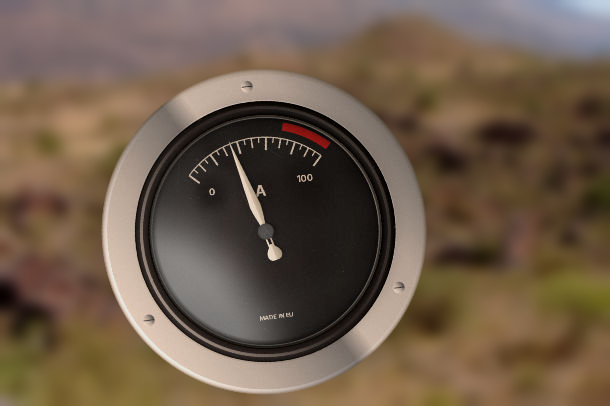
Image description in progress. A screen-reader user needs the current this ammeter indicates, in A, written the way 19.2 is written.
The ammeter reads 35
